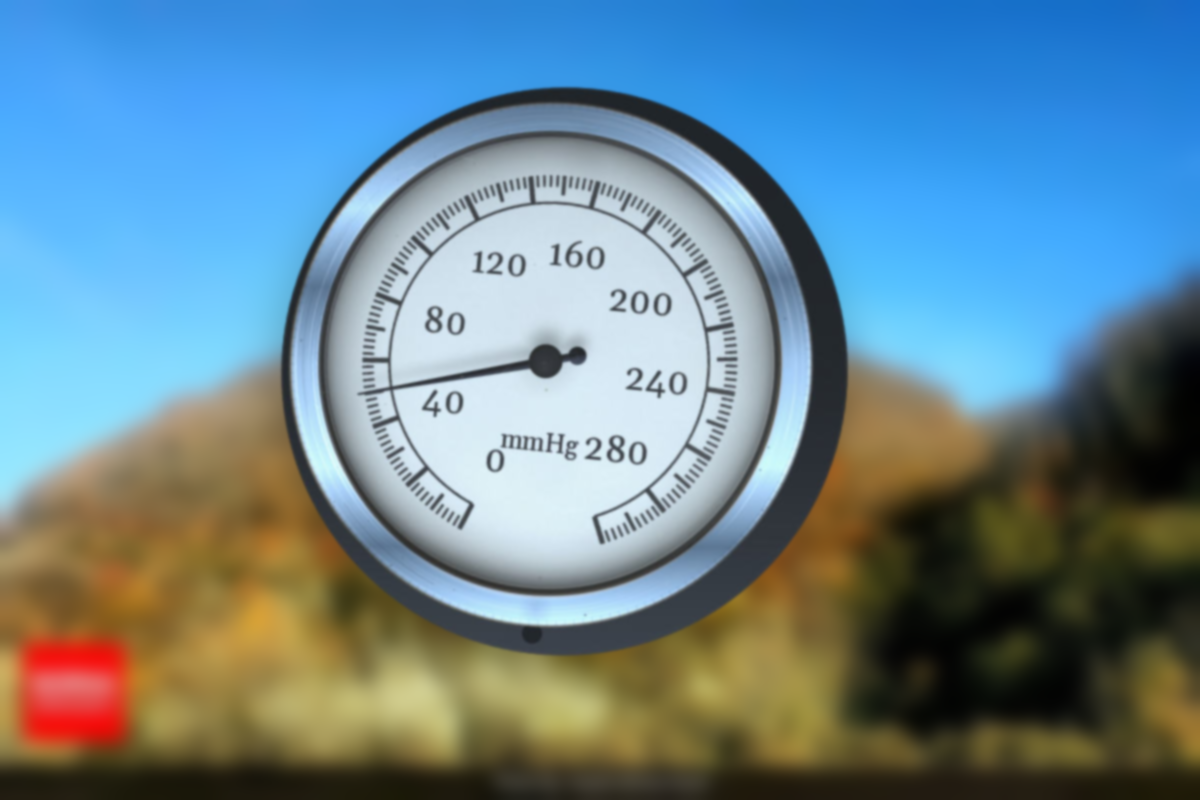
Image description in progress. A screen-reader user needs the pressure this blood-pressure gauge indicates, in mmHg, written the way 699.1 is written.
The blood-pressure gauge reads 50
